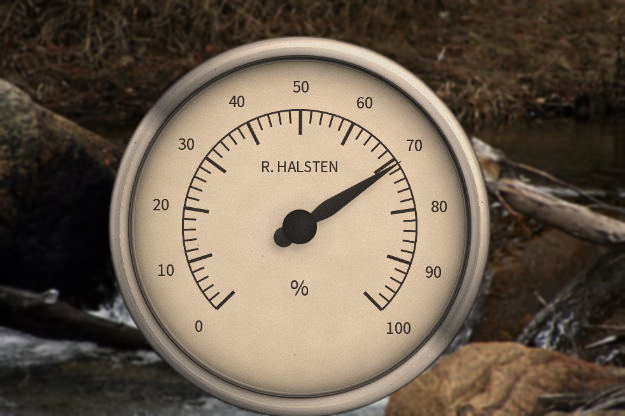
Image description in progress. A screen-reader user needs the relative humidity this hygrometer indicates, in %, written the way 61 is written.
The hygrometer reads 71
